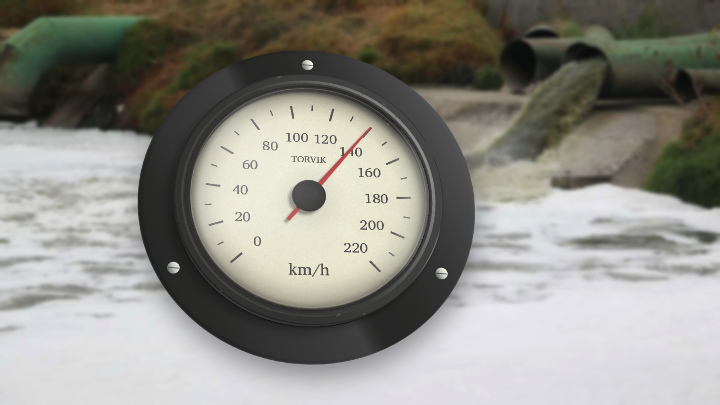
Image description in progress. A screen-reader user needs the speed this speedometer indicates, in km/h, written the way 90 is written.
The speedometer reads 140
